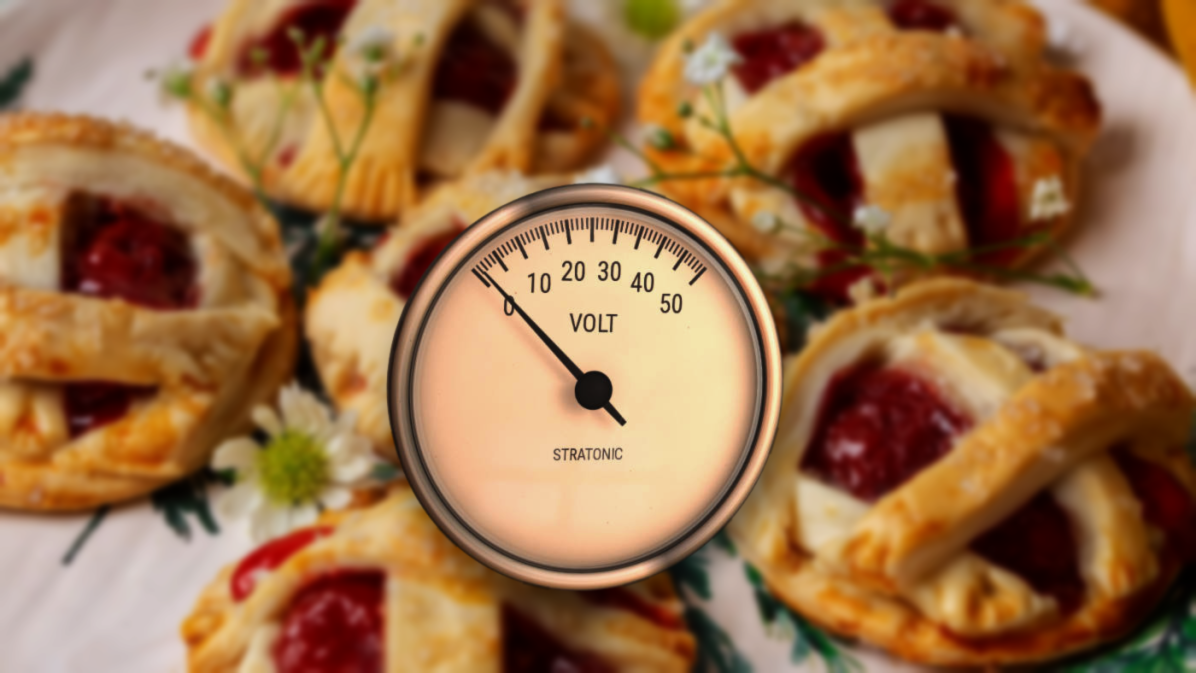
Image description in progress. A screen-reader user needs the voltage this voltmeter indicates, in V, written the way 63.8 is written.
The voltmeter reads 1
